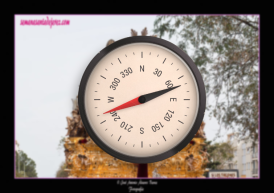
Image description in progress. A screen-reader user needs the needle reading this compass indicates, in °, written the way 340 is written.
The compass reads 250
